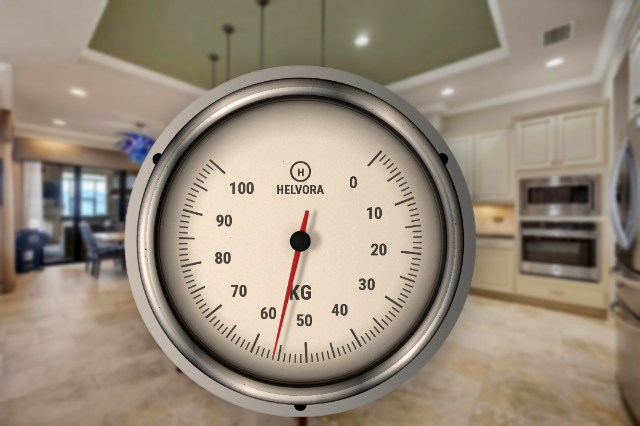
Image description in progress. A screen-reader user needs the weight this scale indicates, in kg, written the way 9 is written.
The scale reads 56
